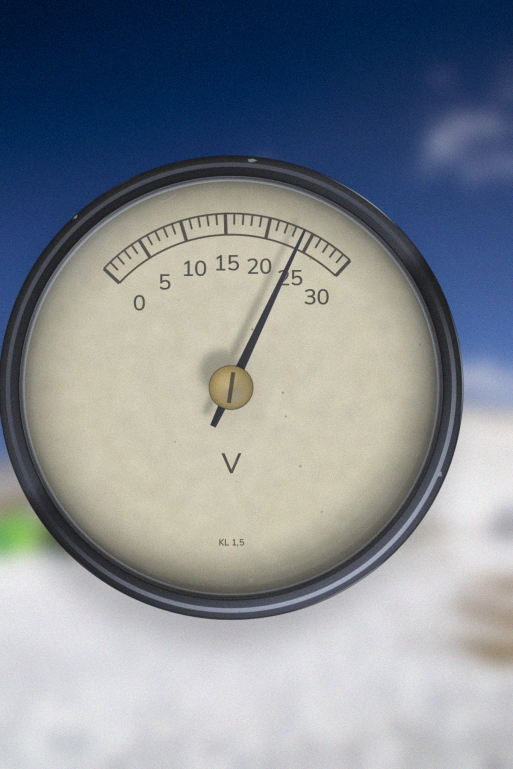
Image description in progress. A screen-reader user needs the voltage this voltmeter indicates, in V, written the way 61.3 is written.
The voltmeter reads 24
